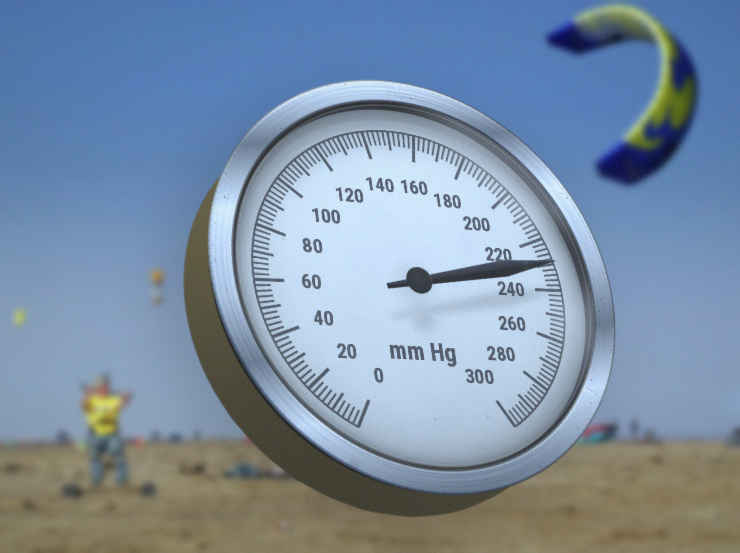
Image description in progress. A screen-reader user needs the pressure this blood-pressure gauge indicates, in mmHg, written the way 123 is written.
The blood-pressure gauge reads 230
